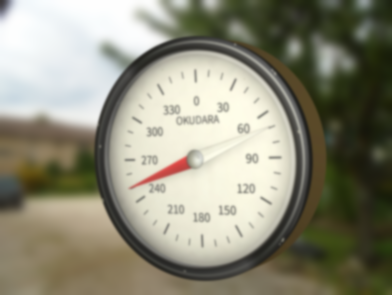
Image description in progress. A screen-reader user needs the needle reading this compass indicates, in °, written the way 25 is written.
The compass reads 250
